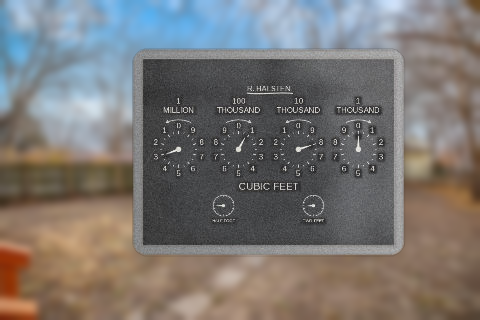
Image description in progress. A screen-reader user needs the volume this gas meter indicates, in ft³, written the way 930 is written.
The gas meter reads 308000
